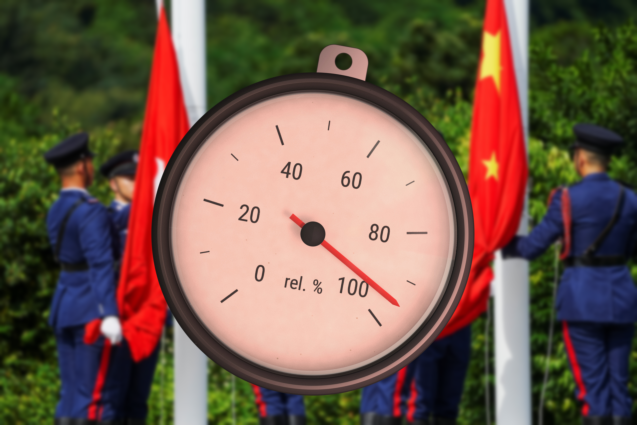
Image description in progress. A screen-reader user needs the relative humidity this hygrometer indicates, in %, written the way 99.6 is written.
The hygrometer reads 95
